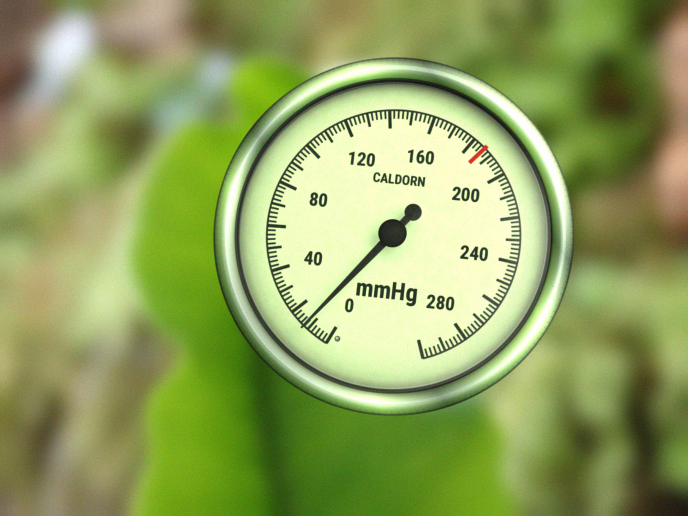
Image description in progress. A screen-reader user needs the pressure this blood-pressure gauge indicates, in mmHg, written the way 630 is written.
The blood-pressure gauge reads 12
